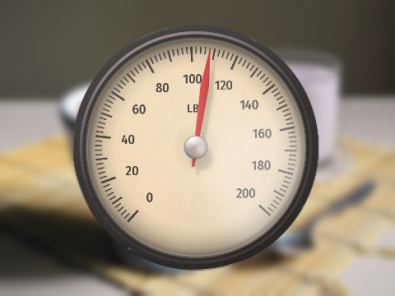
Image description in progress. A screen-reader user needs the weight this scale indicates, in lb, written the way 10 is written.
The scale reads 108
